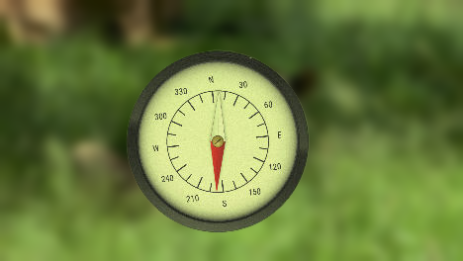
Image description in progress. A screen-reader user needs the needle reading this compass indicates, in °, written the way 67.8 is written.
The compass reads 187.5
